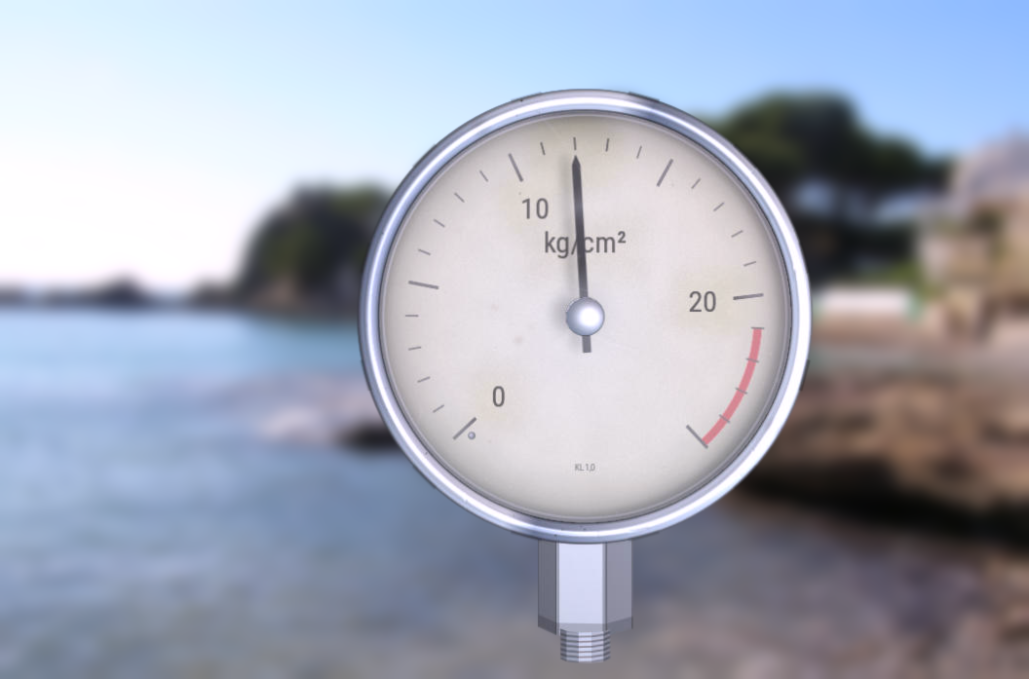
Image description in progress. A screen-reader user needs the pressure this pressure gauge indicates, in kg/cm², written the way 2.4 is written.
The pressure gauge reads 12
